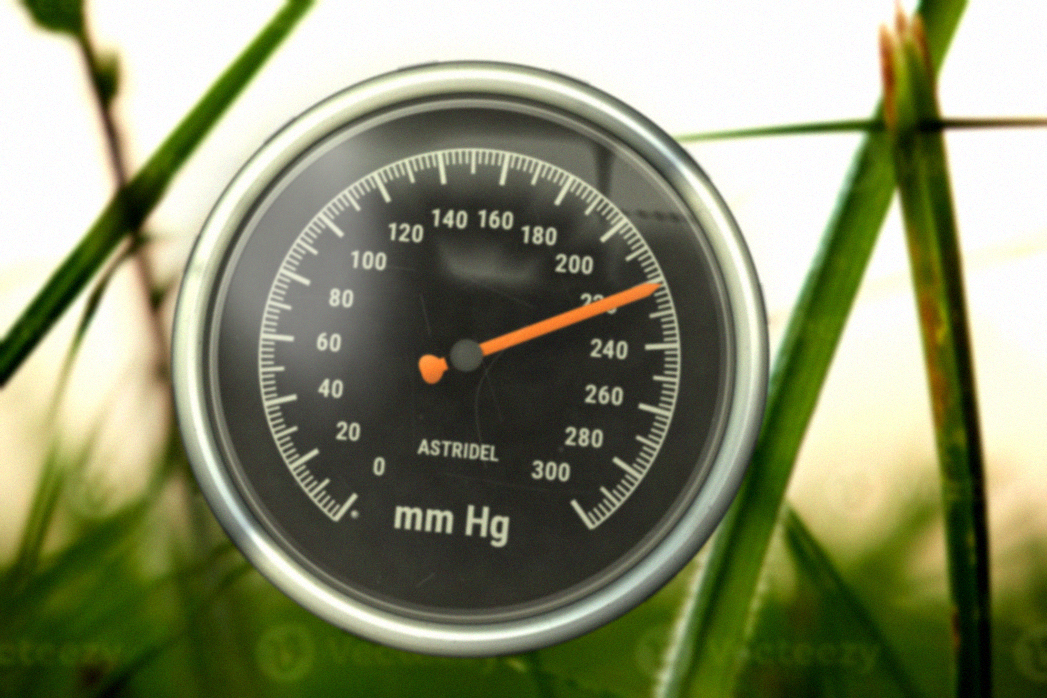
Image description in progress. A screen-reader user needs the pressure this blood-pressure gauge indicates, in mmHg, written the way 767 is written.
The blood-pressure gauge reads 222
